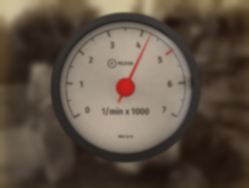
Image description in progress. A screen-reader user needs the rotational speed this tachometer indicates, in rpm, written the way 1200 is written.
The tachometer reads 4250
